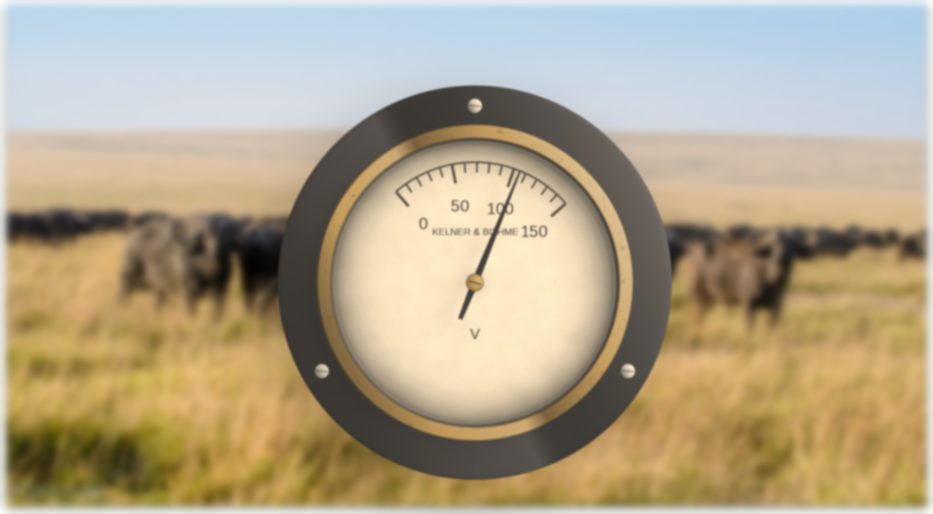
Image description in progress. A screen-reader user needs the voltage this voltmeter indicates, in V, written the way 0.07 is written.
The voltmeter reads 105
